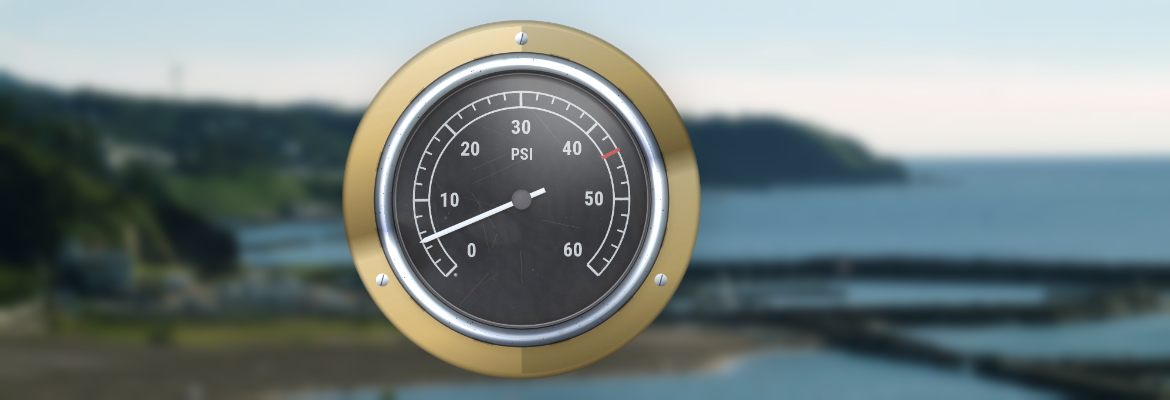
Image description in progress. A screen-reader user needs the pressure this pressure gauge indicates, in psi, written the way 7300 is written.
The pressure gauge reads 5
